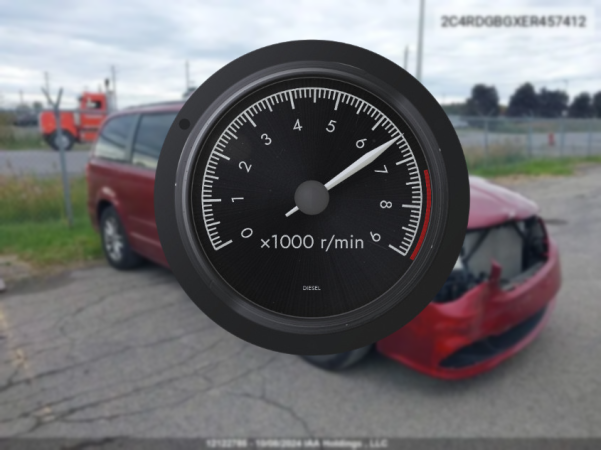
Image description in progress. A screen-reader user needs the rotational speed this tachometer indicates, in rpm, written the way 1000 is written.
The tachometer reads 6500
